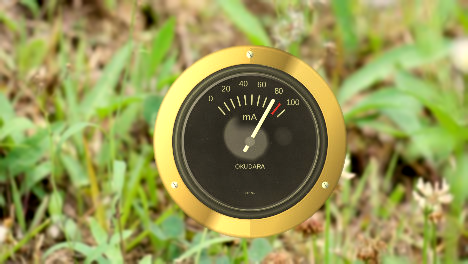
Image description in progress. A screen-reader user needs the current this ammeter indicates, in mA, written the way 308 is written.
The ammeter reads 80
